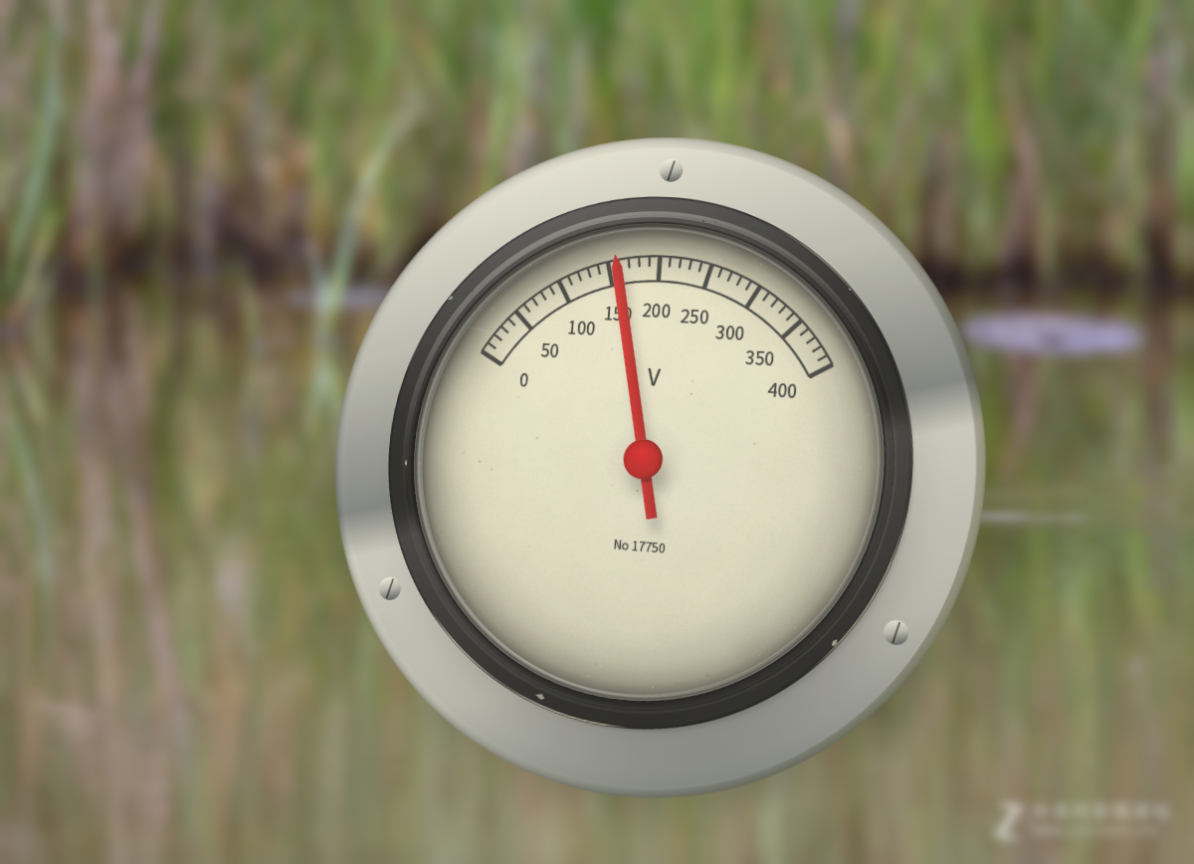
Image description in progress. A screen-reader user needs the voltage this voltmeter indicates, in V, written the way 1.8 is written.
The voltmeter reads 160
